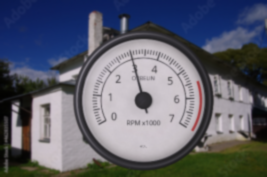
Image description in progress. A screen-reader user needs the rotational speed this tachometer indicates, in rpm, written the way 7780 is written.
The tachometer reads 3000
